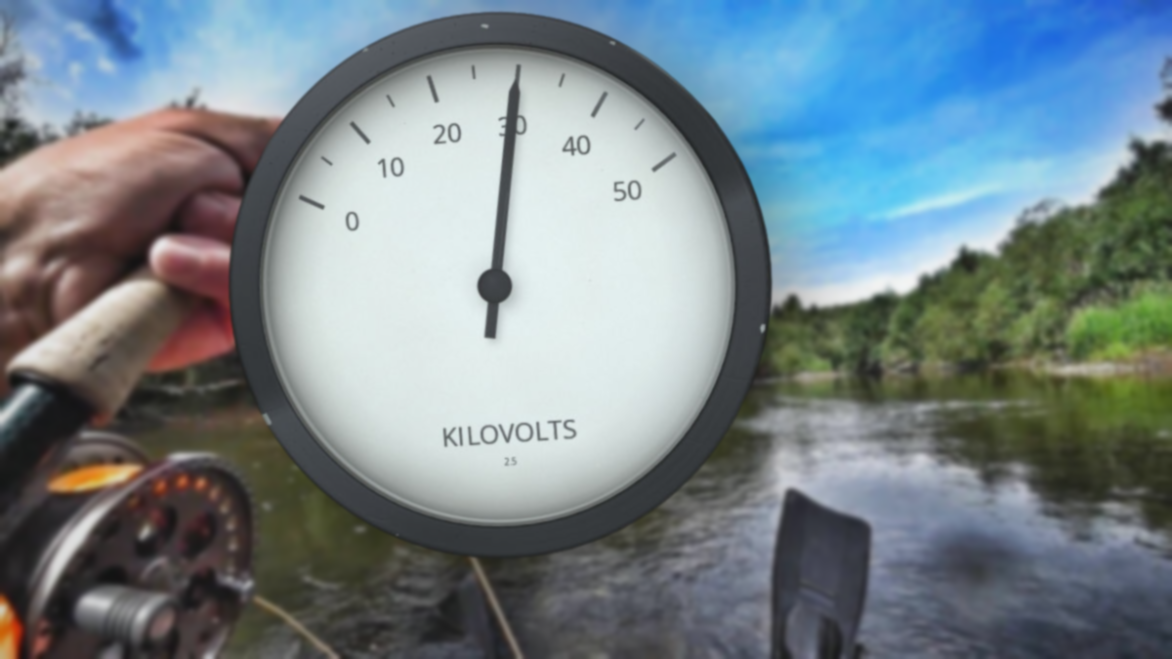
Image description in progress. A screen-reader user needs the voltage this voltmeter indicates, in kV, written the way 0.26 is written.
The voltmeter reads 30
